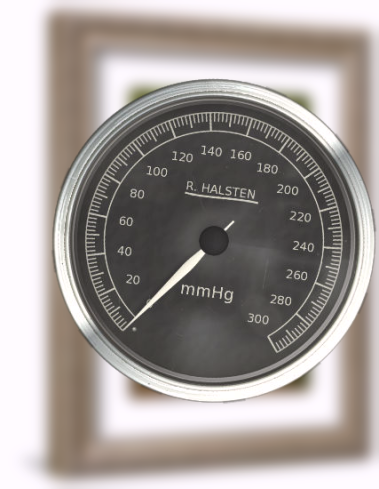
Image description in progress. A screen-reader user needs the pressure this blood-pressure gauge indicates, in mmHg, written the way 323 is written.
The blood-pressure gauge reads 0
